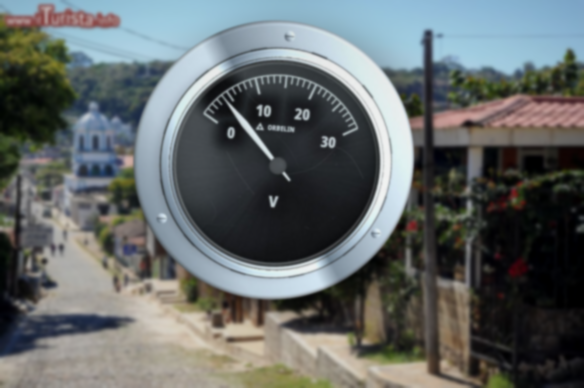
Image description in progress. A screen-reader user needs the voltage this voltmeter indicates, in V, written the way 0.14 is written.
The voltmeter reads 4
